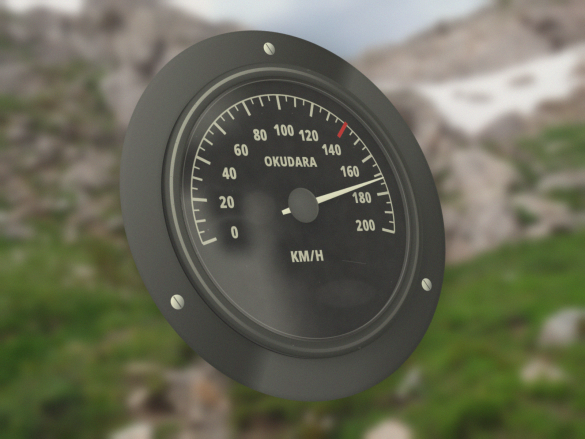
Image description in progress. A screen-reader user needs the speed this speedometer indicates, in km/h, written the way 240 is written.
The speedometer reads 172.5
